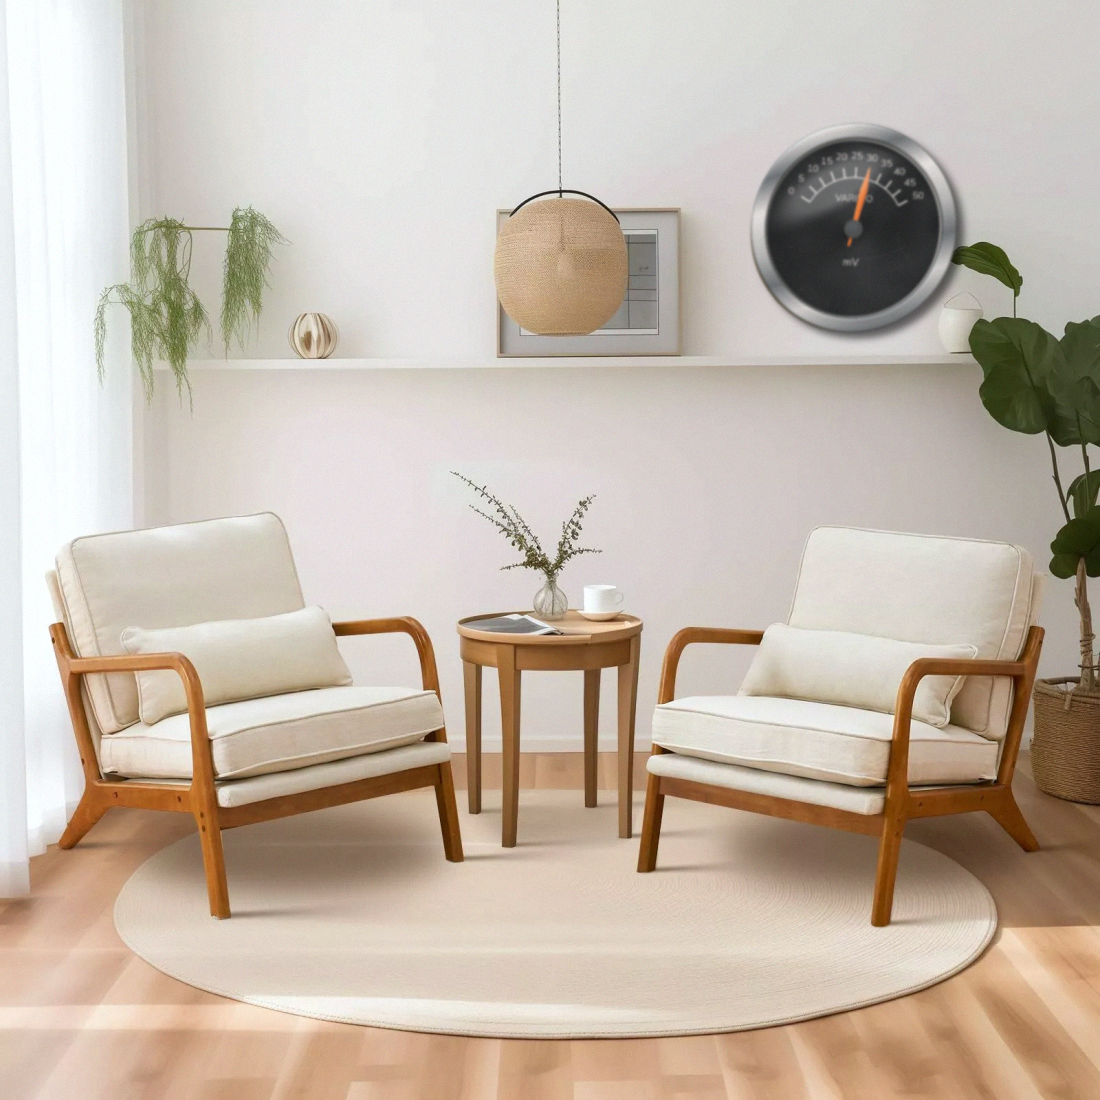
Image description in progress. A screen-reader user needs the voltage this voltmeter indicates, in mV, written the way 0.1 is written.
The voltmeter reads 30
